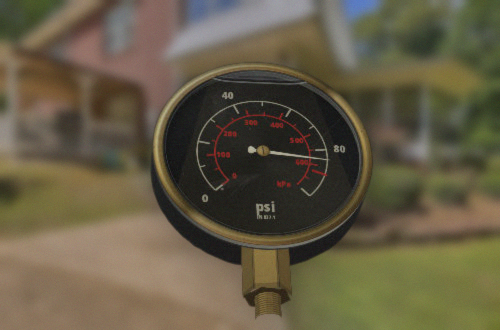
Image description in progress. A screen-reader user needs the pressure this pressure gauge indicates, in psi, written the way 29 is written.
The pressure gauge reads 85
